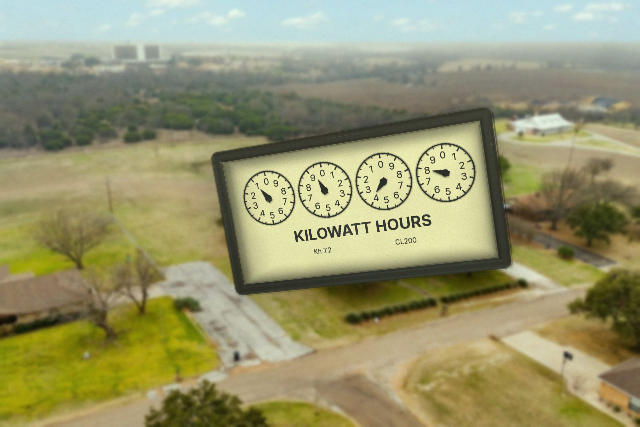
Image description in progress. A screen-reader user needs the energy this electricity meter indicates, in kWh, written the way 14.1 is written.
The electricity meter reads 938
